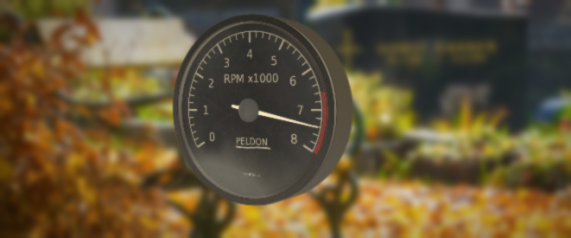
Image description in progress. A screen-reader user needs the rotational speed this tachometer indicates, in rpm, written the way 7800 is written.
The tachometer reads 7400
